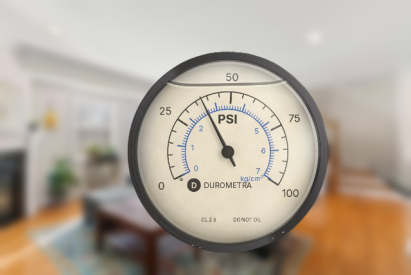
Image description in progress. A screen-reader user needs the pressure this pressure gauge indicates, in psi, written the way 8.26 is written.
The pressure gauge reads 37.5
